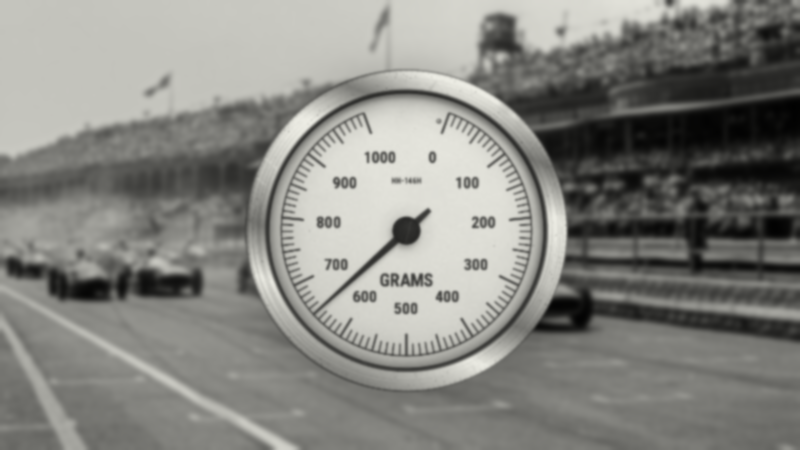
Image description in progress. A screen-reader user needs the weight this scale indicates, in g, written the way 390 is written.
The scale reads 650
